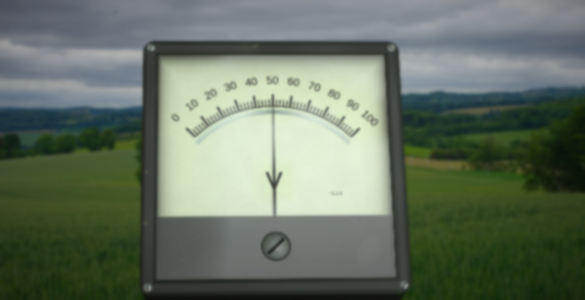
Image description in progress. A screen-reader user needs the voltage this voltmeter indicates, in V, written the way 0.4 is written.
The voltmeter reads 50
